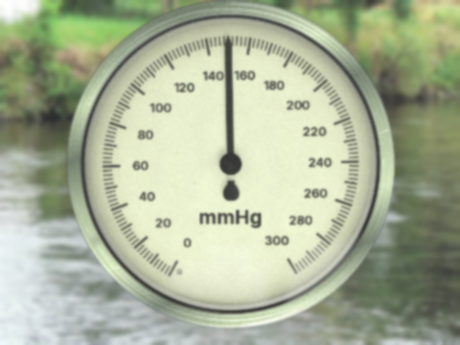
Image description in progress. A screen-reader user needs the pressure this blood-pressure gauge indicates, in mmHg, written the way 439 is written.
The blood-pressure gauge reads 150
